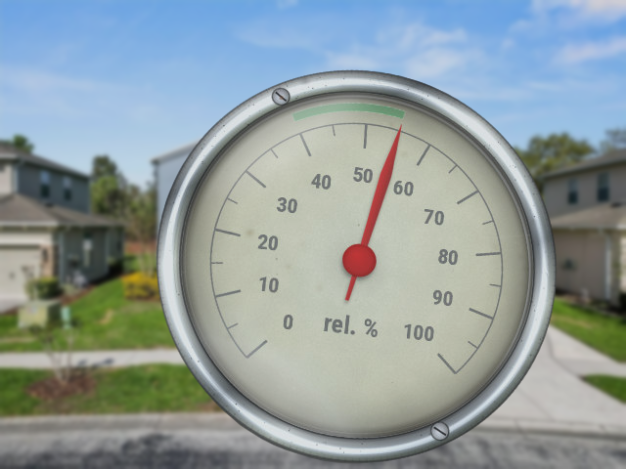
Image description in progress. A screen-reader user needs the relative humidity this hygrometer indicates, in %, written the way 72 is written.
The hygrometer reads 55
